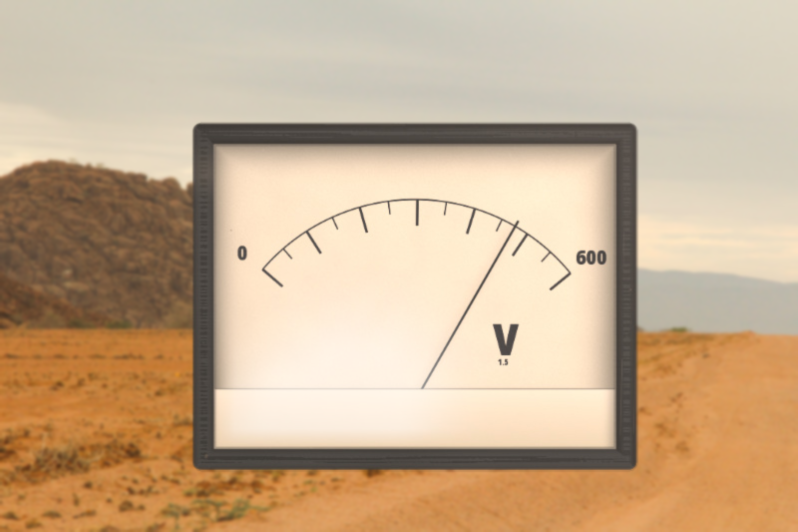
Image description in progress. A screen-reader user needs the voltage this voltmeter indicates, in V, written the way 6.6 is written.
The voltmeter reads 475
